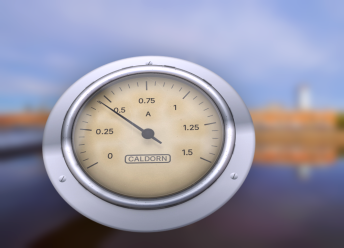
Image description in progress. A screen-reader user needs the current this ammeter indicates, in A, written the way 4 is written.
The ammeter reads 0.45
